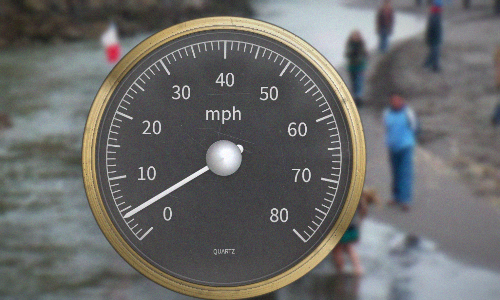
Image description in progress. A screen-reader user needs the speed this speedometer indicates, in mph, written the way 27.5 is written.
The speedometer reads 4
